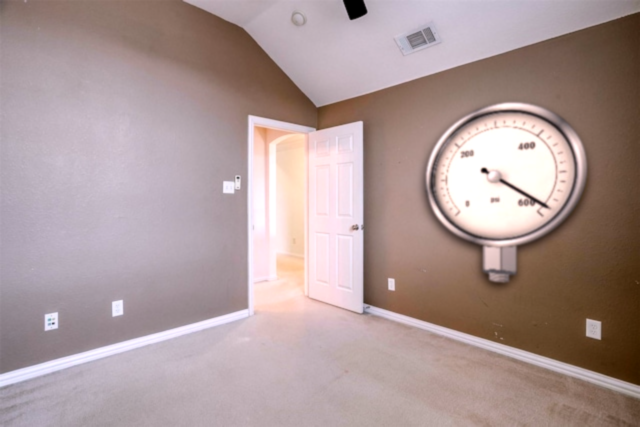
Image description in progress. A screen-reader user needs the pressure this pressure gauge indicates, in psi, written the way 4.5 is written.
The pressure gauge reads 580
